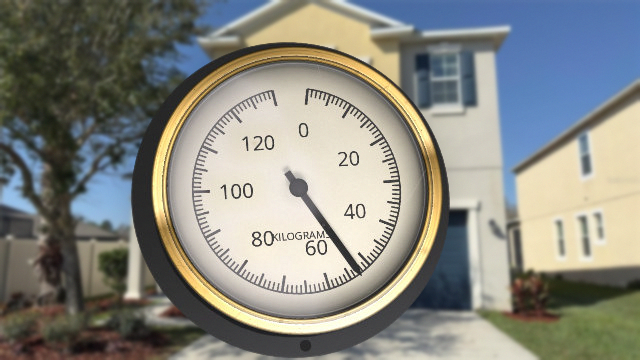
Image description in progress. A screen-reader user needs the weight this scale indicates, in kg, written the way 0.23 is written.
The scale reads 53
